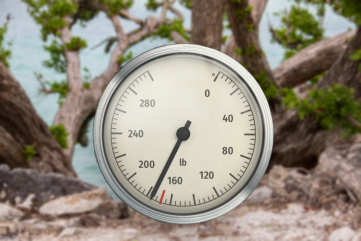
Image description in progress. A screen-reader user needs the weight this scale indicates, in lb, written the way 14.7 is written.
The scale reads 176
